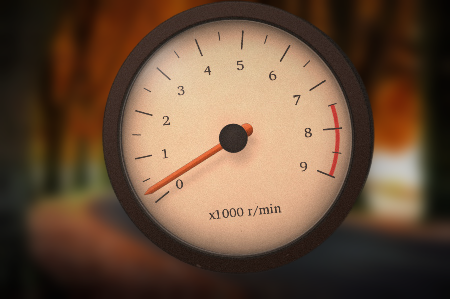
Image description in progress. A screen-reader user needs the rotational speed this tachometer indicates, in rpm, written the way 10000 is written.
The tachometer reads 250
